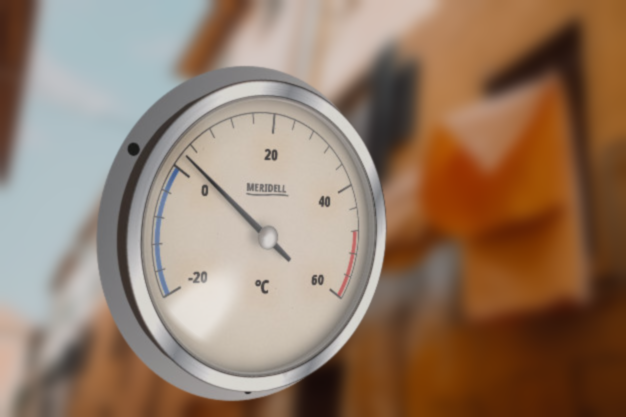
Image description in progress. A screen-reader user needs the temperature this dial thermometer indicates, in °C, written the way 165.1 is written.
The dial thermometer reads 2
